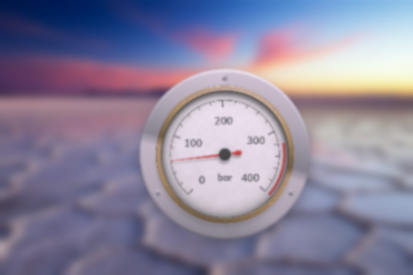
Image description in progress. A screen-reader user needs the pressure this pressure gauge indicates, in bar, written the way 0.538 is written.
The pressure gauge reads 60
